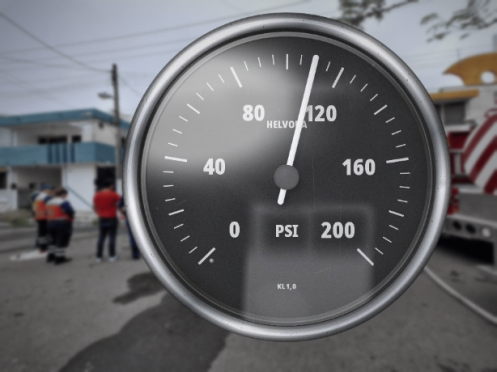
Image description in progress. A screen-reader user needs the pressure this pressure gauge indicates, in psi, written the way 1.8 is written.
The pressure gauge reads 110
